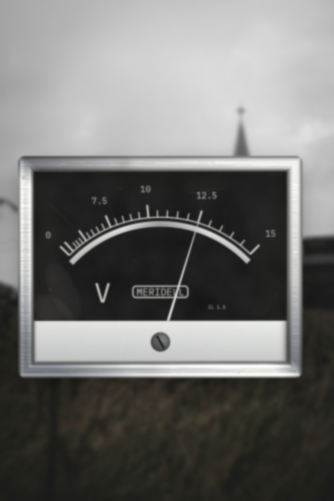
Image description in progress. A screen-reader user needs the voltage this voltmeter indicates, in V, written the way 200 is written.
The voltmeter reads 12.5
